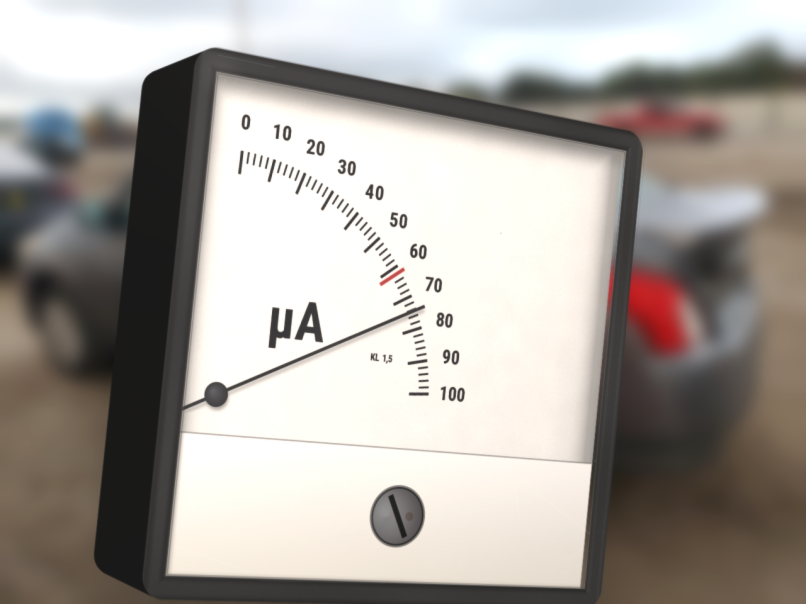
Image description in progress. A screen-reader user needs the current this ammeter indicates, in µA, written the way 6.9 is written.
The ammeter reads 74
